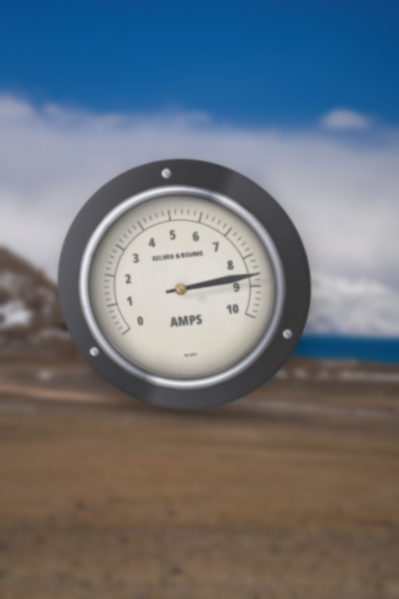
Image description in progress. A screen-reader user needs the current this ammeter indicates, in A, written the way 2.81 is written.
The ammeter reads 8.6
